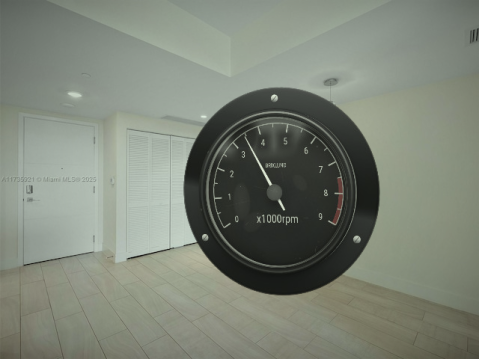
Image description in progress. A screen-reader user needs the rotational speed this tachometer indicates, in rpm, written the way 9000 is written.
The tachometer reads 3500
